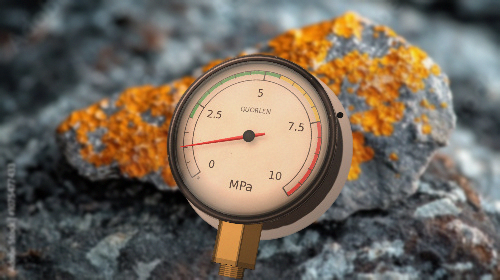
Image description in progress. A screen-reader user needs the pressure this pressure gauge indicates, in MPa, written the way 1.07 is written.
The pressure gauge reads 1
